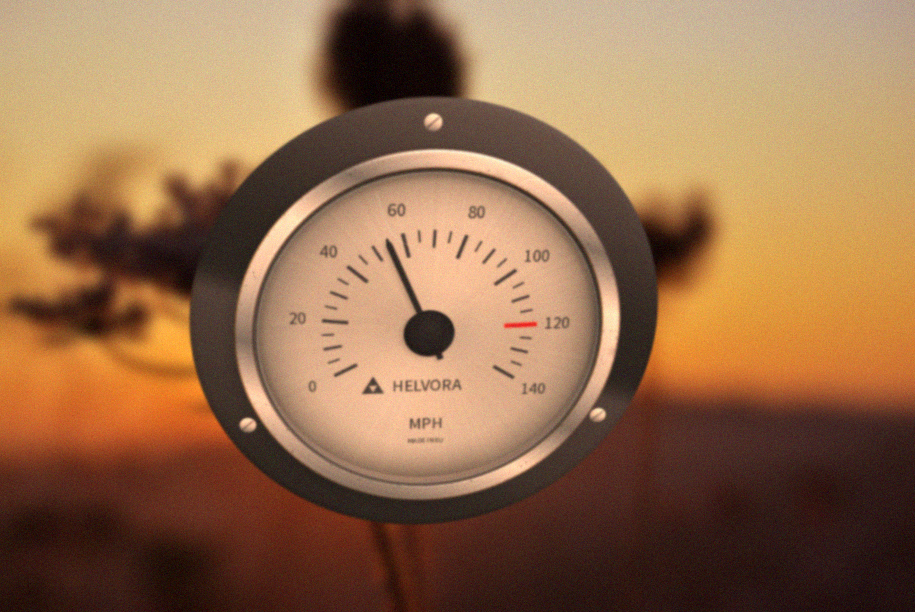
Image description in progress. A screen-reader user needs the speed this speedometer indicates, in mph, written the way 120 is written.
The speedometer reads 55
